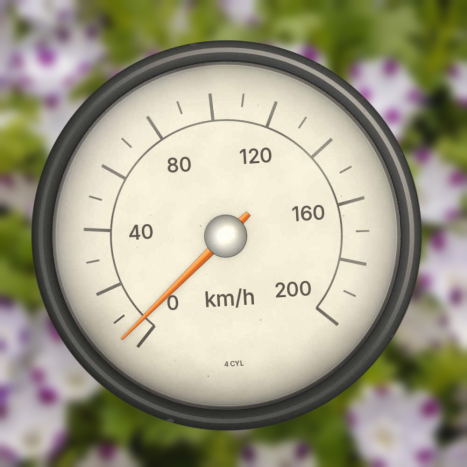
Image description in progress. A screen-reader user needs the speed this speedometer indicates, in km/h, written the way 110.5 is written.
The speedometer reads 5
